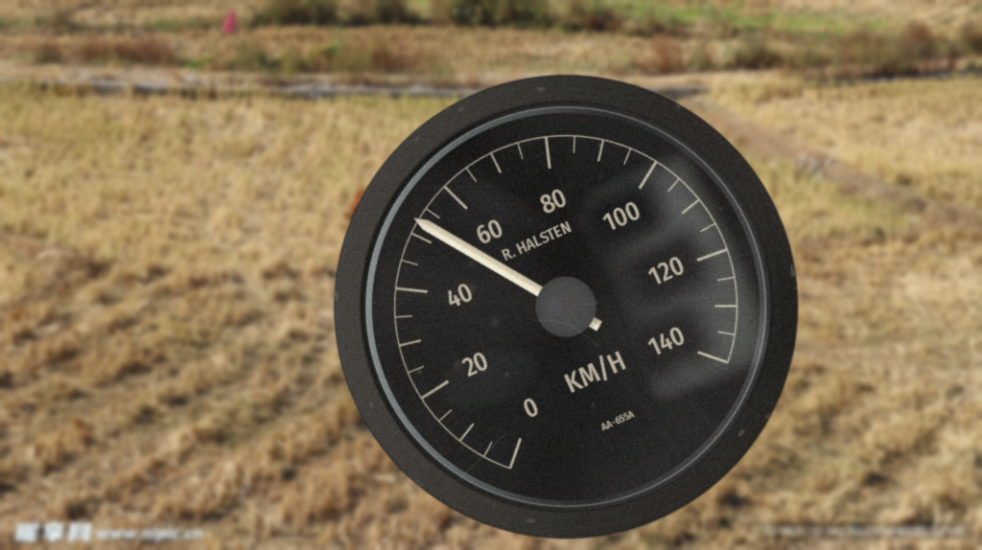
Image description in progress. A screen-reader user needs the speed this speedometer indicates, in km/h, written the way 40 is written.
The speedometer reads 52.5
